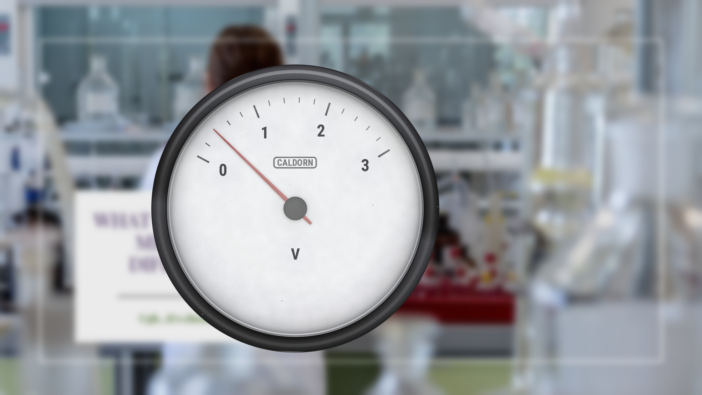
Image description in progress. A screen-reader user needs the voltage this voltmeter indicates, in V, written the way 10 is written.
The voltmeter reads 0.4
